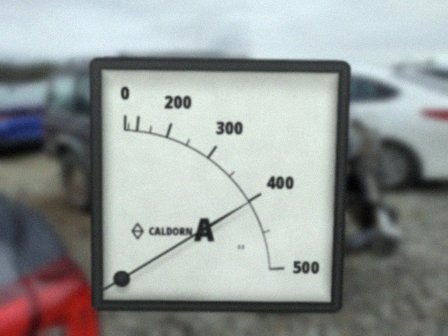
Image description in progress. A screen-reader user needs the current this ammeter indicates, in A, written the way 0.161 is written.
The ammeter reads 400
